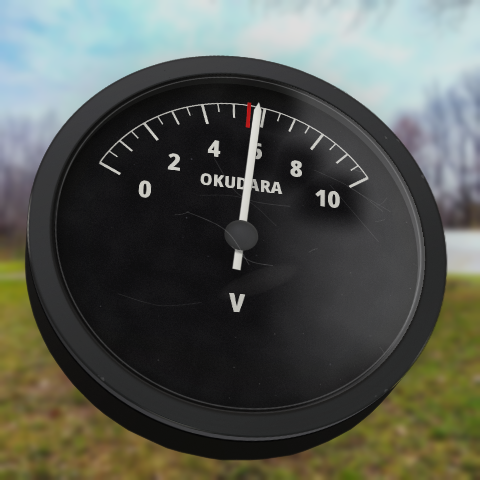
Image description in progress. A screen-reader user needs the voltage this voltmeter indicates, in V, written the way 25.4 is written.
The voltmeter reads 5.75
